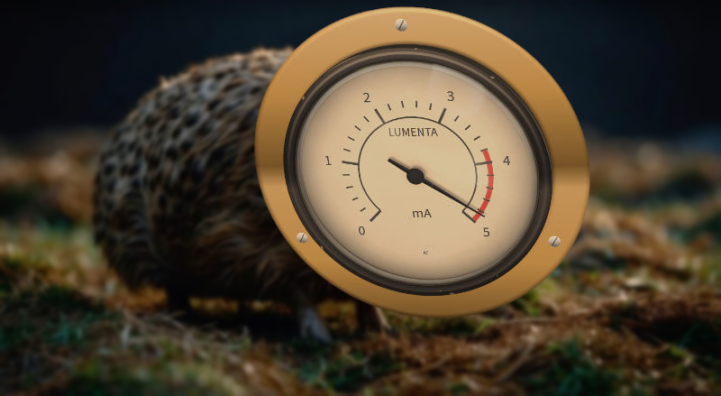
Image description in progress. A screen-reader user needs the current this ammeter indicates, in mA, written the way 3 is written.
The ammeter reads 4.8
